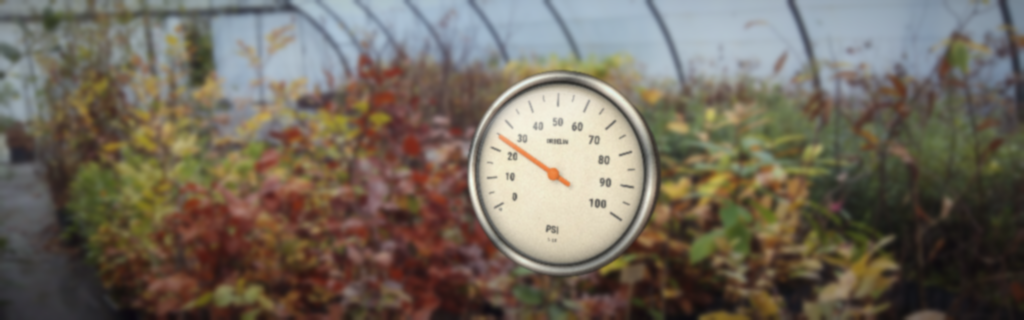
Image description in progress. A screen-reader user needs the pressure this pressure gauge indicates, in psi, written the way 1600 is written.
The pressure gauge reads 25
